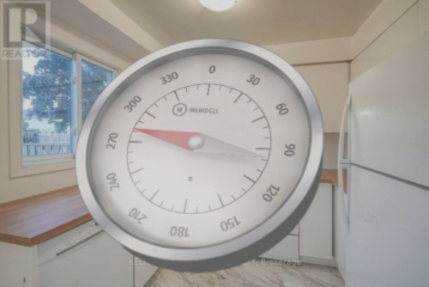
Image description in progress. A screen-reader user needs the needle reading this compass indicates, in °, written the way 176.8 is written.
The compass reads 280
